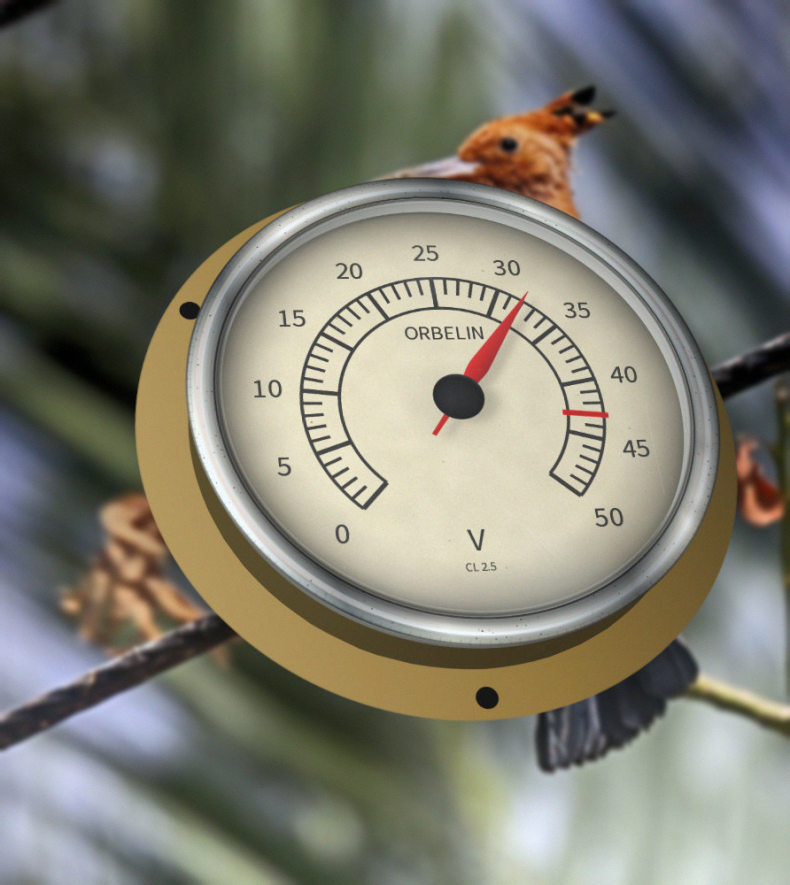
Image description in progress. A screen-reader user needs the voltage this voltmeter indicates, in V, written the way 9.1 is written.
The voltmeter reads 32
